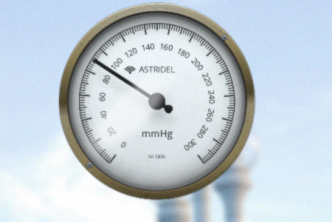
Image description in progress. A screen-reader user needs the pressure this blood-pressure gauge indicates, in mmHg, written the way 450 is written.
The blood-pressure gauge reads 90
